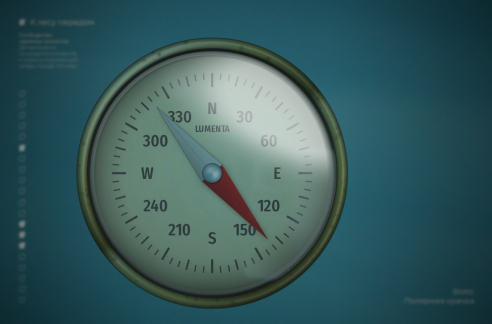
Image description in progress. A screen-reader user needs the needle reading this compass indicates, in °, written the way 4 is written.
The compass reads 140
